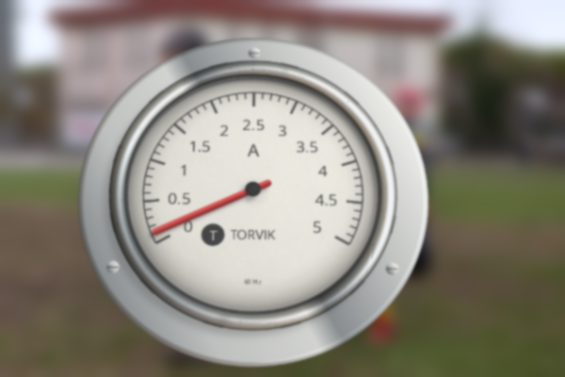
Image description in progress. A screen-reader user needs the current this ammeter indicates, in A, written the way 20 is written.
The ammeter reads 0.1
